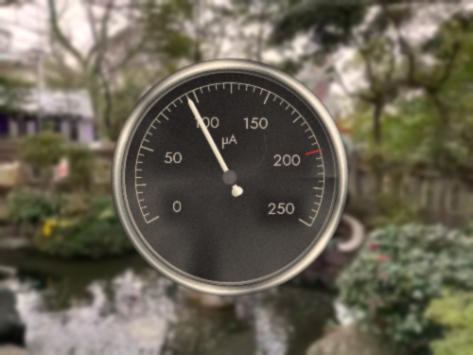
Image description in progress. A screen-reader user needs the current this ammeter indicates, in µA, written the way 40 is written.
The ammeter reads 95
